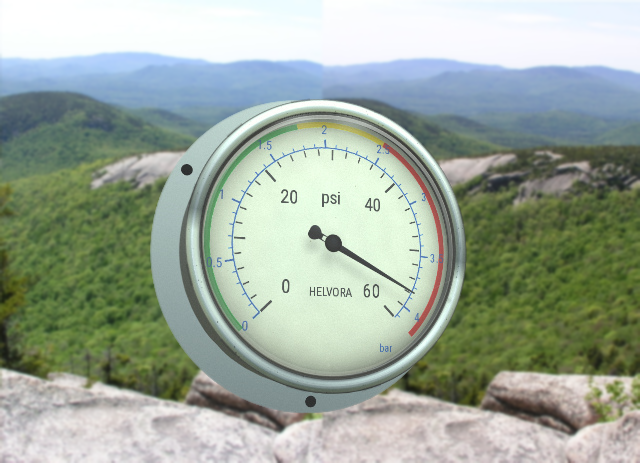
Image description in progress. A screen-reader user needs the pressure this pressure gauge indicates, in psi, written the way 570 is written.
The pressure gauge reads 56
